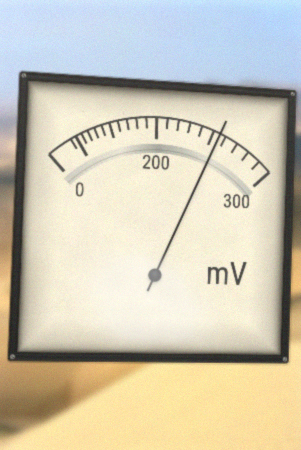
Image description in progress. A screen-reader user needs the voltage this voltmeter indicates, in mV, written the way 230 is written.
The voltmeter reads 255
